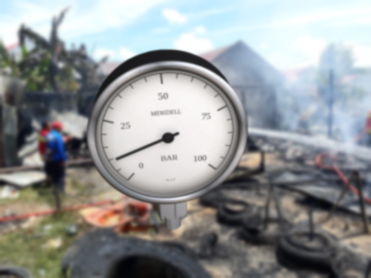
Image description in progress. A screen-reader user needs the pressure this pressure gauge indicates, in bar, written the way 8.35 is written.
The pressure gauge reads 10
